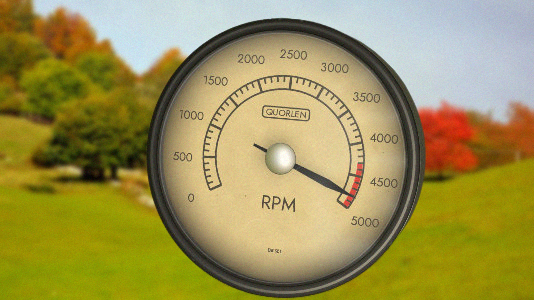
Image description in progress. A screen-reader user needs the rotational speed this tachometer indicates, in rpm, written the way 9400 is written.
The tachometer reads 4800
